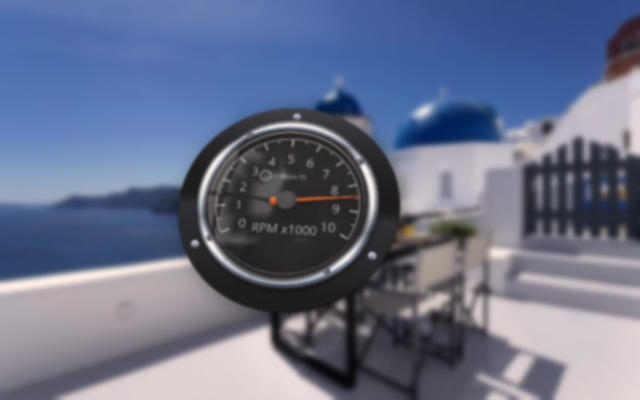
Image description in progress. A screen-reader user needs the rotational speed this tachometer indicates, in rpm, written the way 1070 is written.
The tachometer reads 8500
